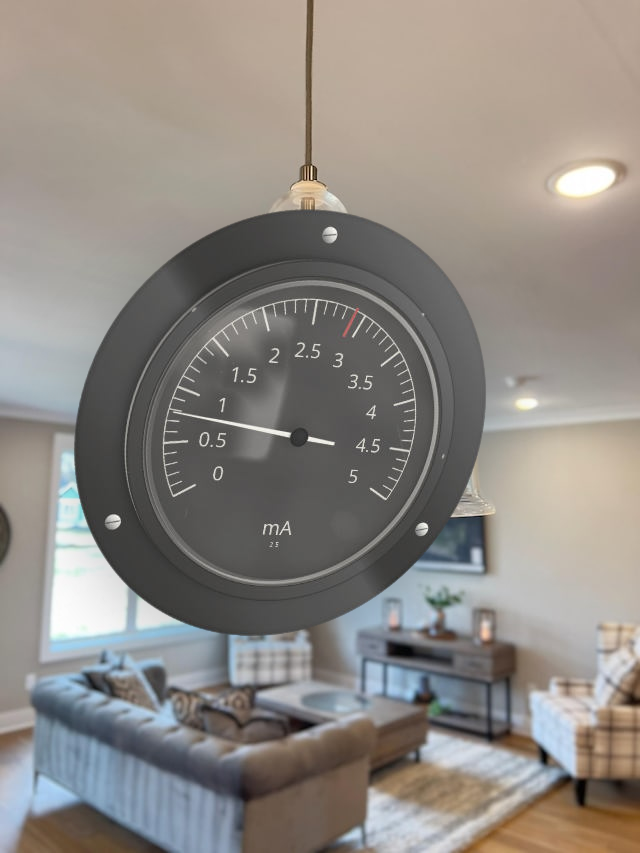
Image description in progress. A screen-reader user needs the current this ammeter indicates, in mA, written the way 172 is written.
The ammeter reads 0.8
